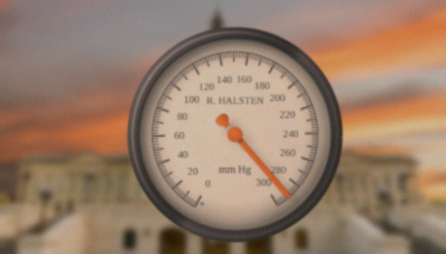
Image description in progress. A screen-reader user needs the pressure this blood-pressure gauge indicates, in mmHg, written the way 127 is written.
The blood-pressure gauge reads 290
